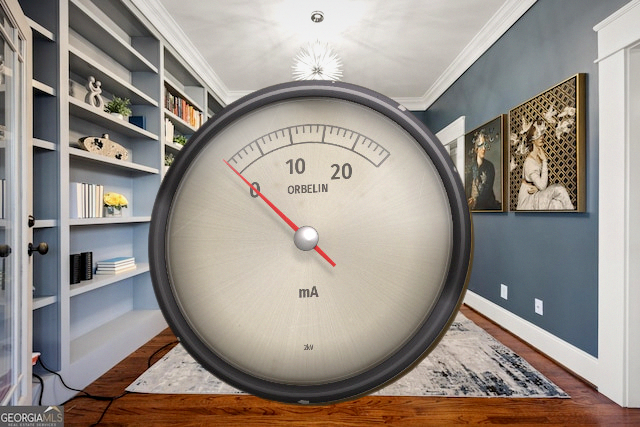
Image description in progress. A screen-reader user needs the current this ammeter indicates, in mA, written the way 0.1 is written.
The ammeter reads 0
